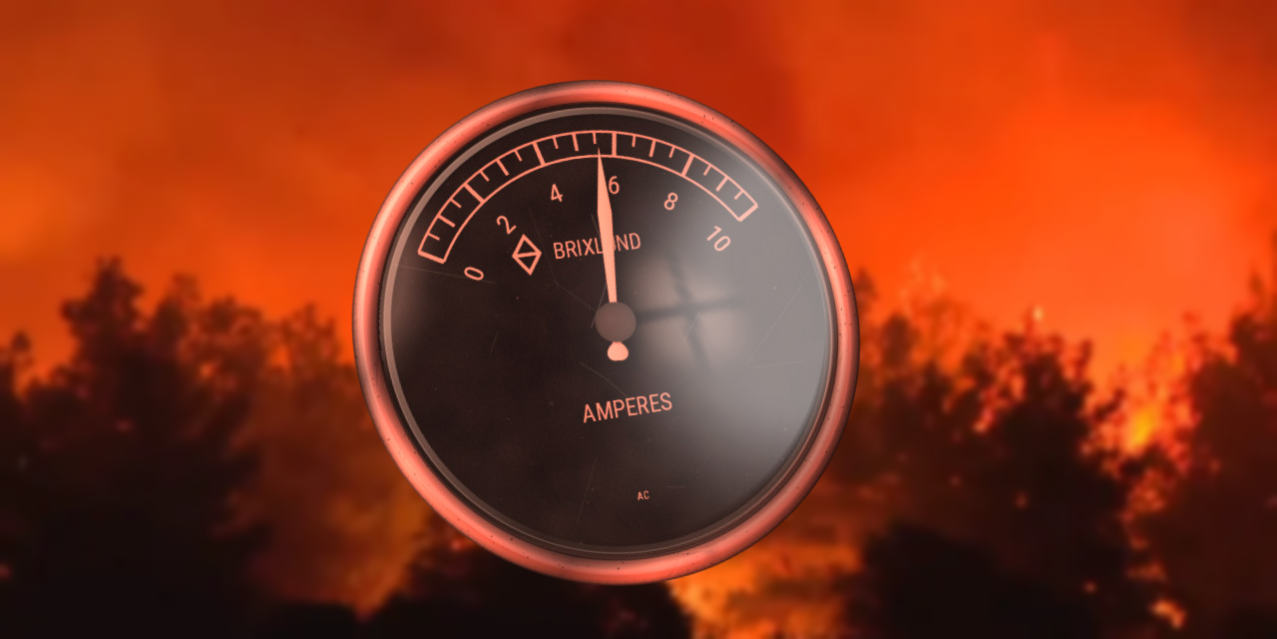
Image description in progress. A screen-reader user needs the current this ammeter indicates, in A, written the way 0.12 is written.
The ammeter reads 5.5
